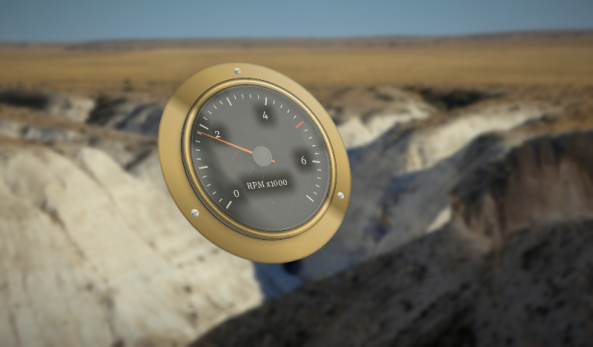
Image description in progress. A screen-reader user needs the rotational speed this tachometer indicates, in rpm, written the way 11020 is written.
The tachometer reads 1800
